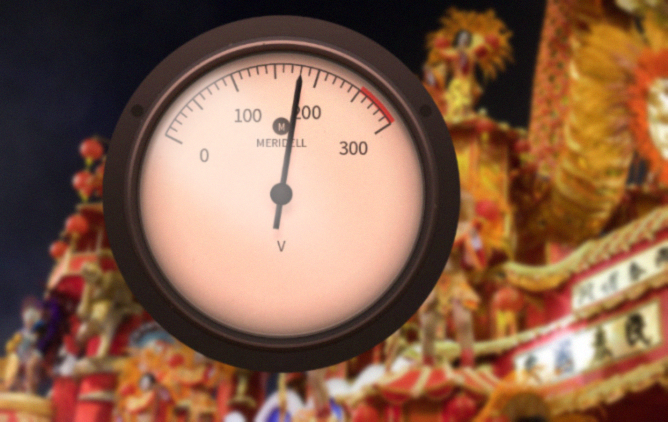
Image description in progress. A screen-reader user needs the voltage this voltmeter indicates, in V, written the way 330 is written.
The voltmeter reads 180
